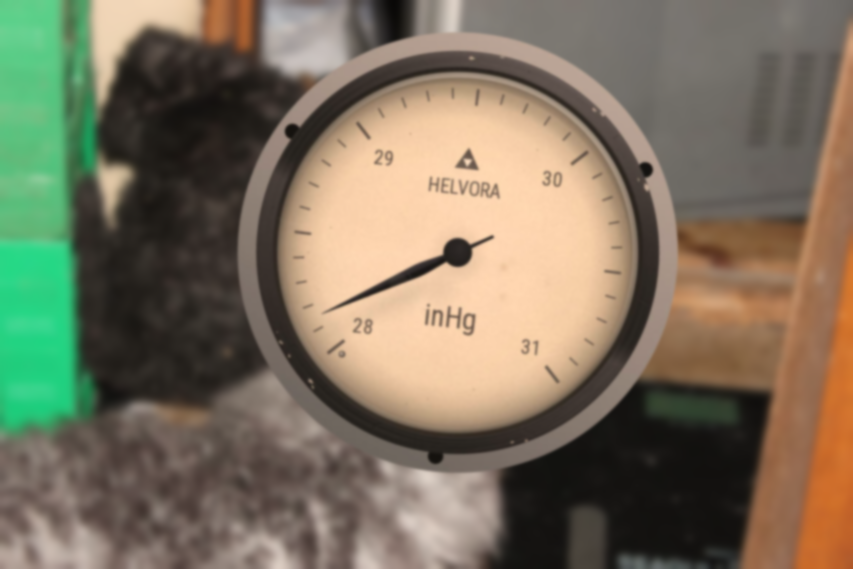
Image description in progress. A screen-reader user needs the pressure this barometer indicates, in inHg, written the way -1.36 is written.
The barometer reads 28.15
